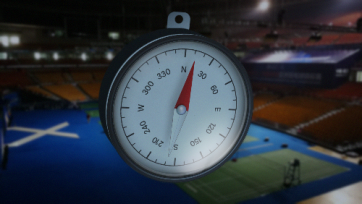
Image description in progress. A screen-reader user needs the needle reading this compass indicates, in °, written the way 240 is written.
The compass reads 10
